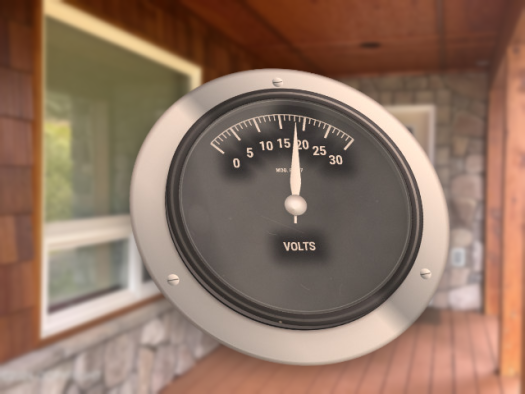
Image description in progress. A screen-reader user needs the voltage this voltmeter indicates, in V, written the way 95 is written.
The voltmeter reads 18
